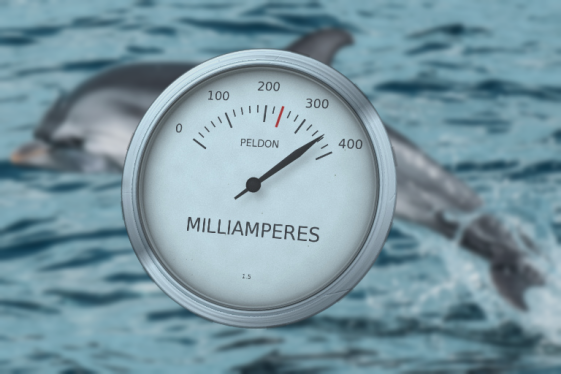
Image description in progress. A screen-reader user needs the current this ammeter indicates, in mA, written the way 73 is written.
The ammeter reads 360
